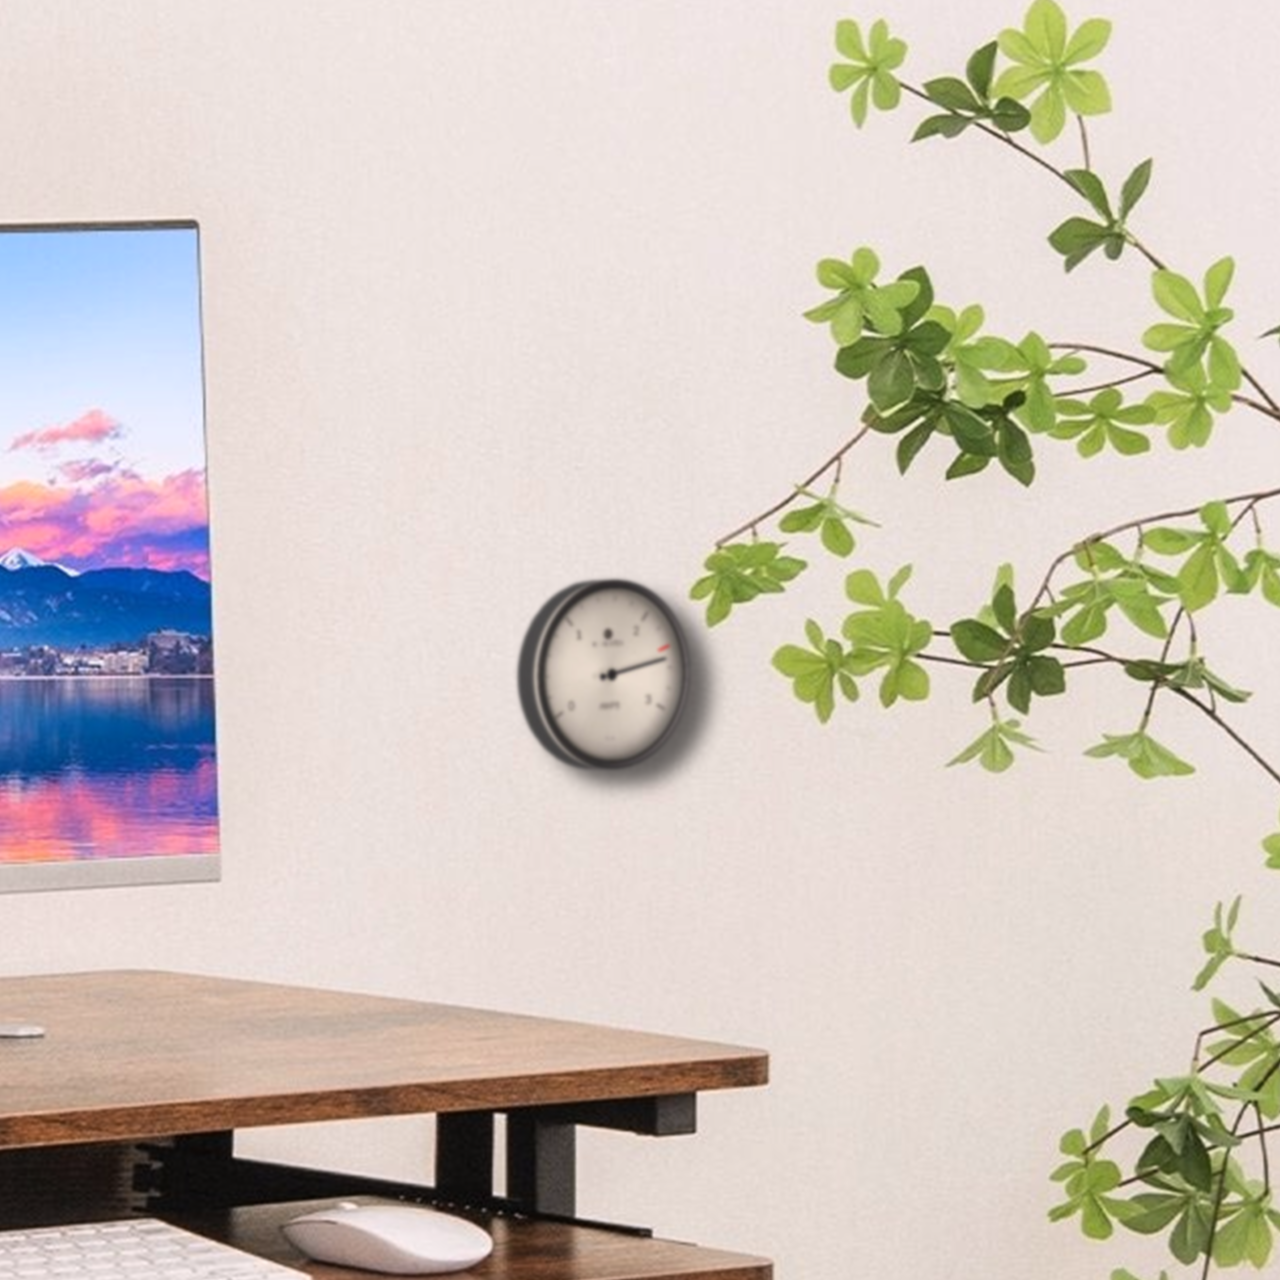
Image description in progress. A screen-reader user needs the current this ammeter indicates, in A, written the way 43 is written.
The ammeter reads 2.5
